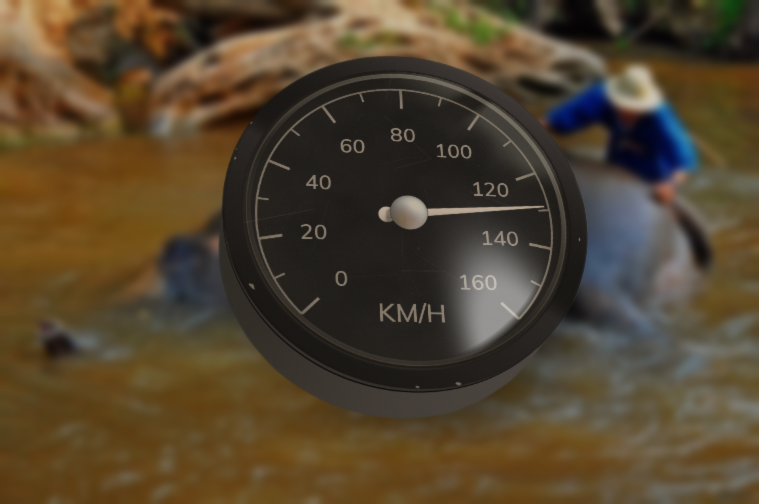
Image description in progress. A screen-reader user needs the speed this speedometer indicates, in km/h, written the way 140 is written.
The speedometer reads 130
